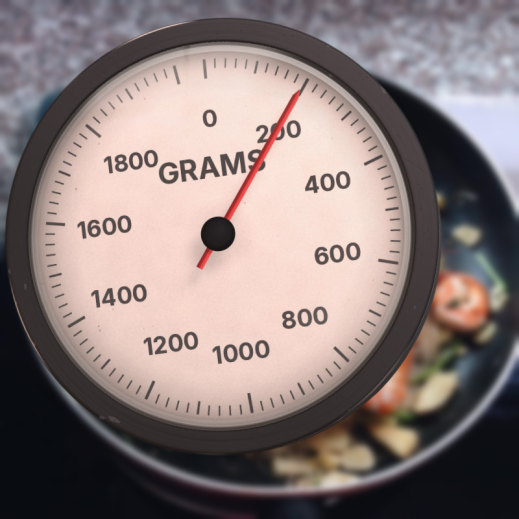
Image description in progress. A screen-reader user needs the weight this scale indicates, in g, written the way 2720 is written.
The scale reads 200
